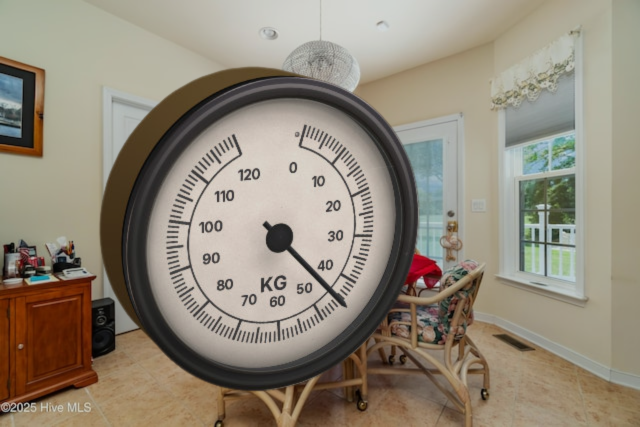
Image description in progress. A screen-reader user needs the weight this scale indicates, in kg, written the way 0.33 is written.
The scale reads 45
